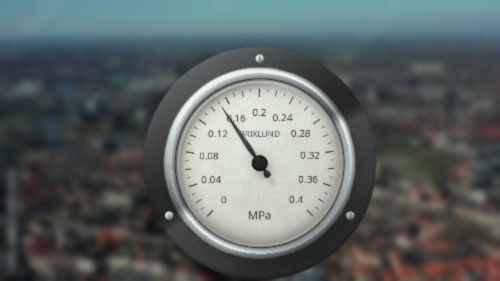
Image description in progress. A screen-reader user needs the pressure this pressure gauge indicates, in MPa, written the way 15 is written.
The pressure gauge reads 0.15
